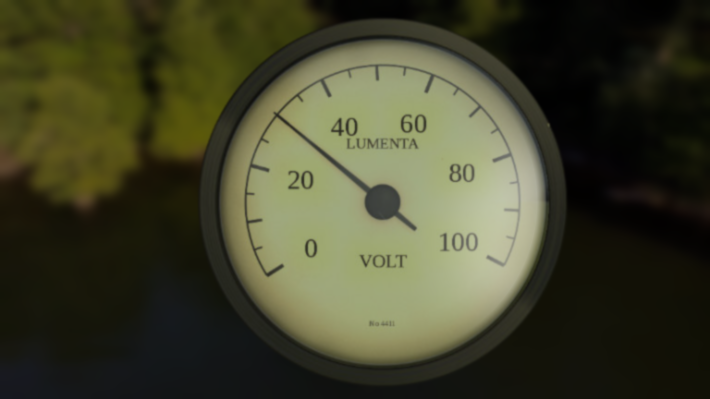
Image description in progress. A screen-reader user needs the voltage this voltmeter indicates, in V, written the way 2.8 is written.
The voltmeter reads 30
